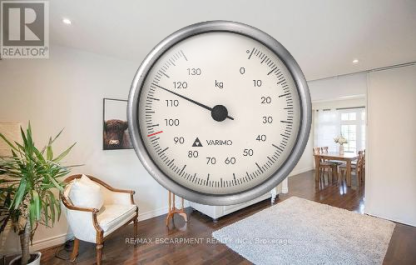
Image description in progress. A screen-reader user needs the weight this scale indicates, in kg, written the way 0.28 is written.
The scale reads 115
